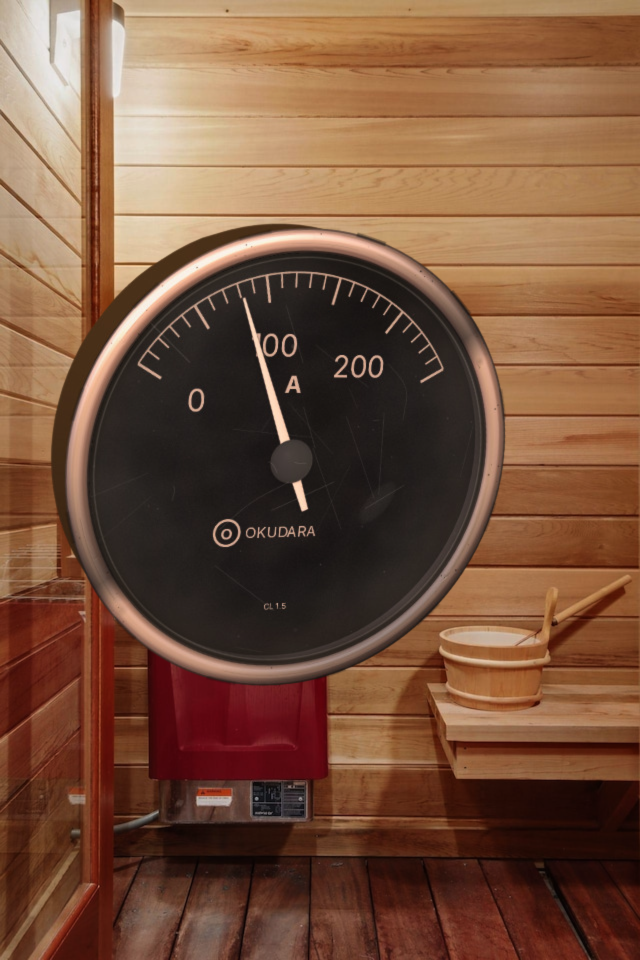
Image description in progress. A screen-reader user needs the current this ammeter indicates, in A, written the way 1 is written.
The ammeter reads 80
